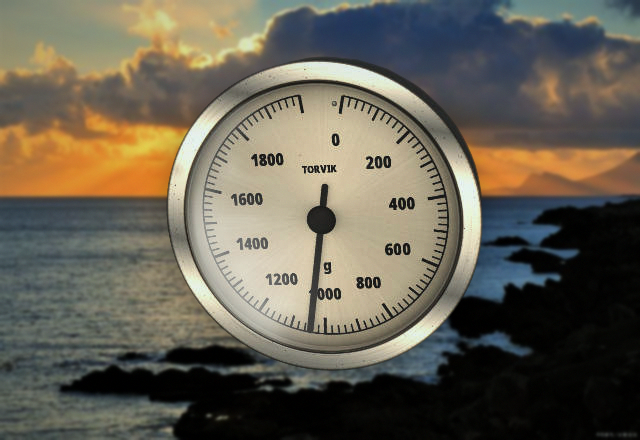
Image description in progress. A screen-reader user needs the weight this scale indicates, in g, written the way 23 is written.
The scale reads 1040
